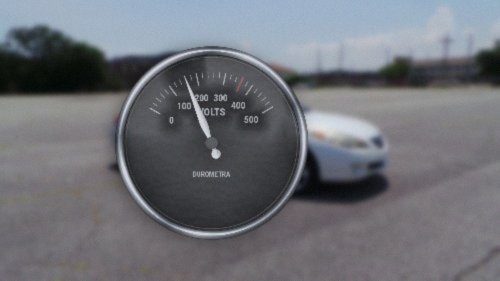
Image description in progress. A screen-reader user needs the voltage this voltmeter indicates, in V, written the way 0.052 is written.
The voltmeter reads 160
